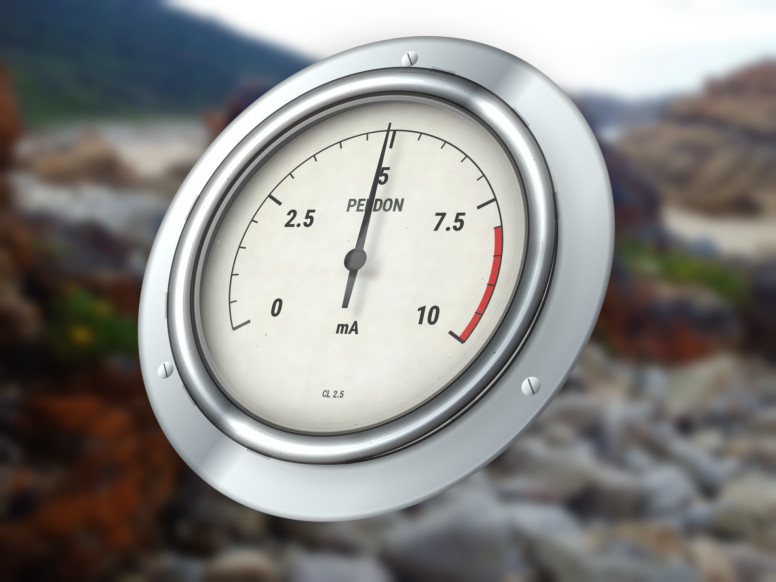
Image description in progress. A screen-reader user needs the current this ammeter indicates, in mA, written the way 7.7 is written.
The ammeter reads 5
